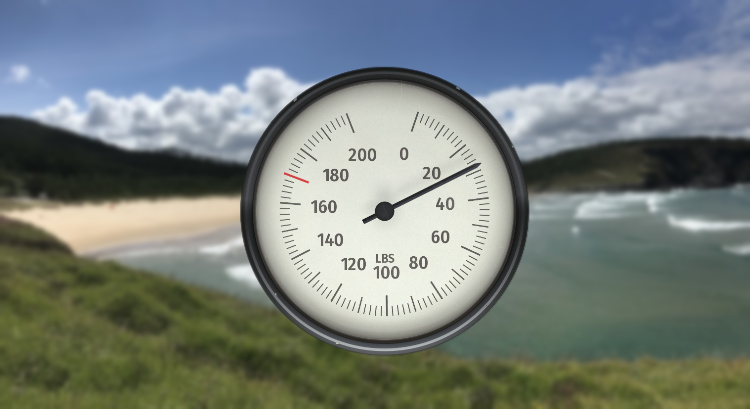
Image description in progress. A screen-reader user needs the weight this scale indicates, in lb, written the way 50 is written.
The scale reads 28
